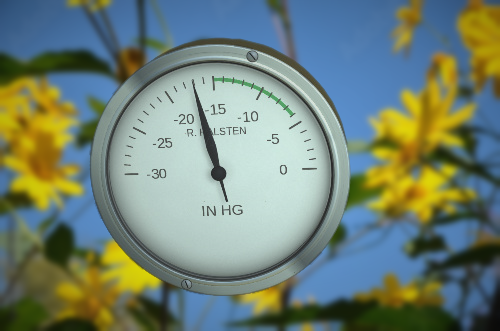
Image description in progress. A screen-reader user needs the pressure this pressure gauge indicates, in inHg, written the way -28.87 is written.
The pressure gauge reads -17
